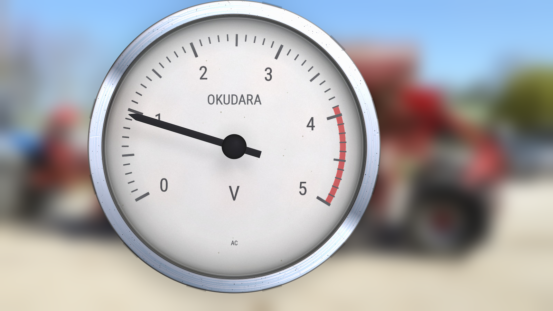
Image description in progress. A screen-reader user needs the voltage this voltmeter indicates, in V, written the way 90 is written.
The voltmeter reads 0.95
